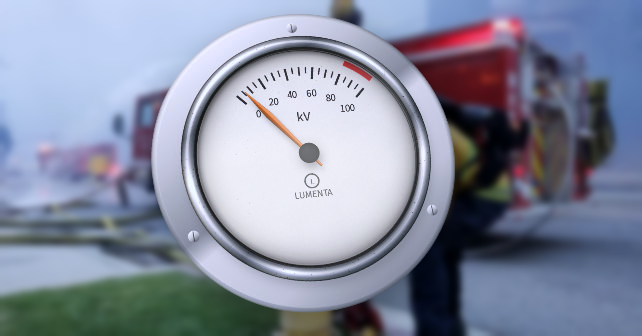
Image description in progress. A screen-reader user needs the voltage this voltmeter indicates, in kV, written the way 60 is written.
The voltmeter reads 5
